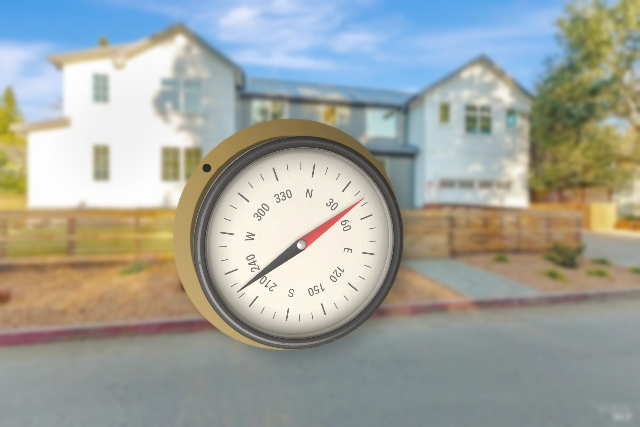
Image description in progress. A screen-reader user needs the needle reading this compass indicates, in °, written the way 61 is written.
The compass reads 45
